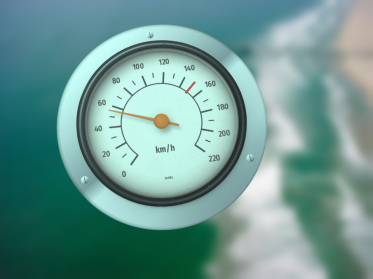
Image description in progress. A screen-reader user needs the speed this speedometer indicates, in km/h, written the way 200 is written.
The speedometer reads 55
